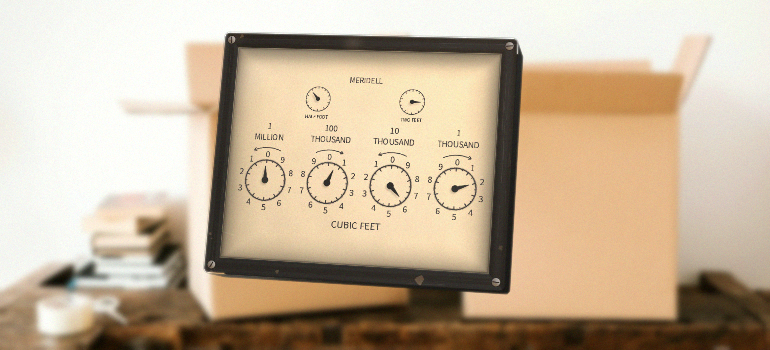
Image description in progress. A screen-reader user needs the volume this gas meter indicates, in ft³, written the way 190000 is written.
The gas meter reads 6200
